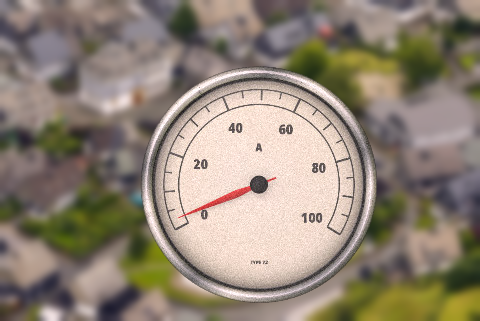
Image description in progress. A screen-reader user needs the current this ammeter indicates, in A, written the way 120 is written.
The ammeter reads 2.5
